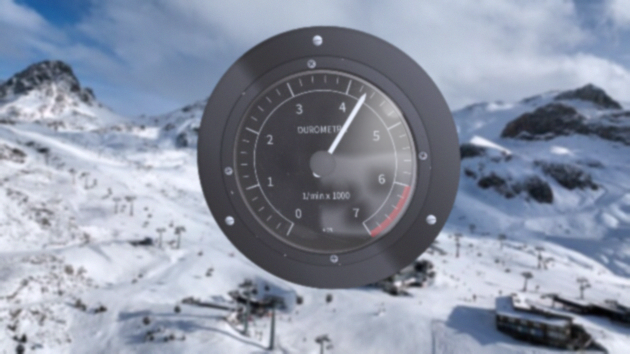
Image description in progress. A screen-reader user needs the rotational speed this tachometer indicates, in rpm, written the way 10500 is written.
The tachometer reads 4300
